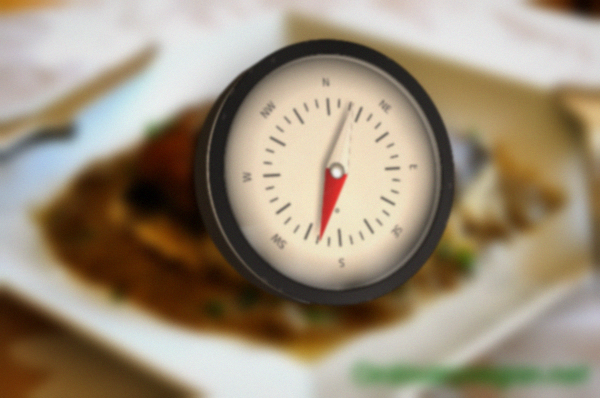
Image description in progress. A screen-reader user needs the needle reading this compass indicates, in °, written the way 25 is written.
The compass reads 200
